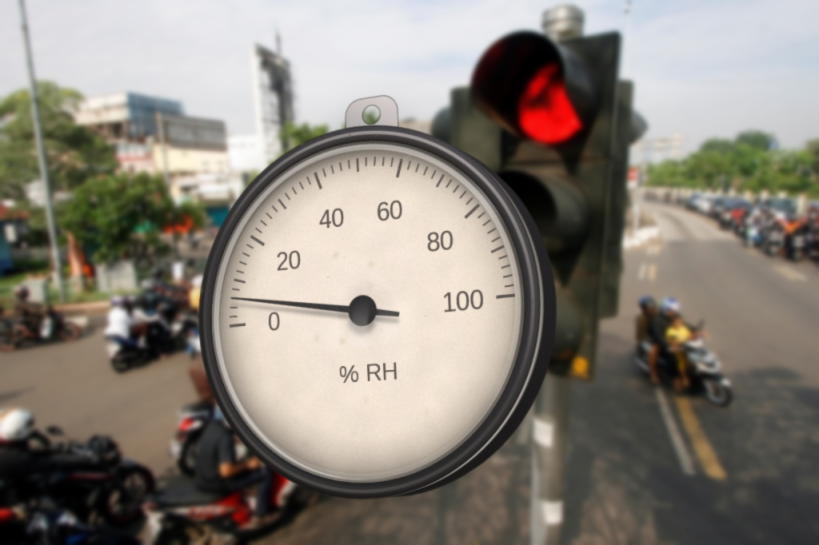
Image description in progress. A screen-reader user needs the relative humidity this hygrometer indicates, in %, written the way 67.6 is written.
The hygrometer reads 6
